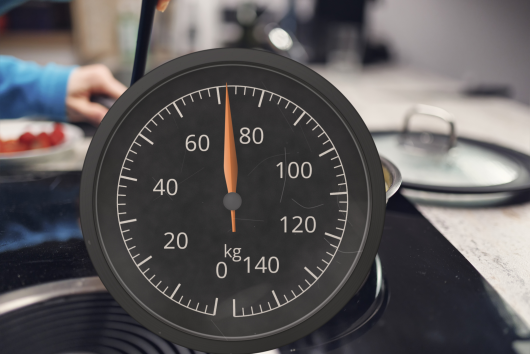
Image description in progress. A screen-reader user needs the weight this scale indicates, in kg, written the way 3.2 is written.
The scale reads 72
